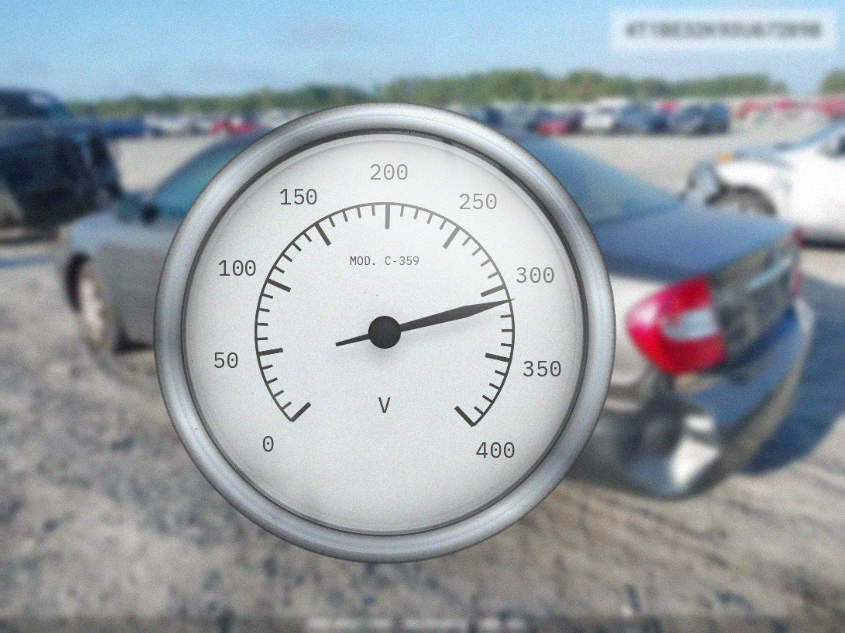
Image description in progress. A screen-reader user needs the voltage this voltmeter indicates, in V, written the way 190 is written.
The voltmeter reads 310
